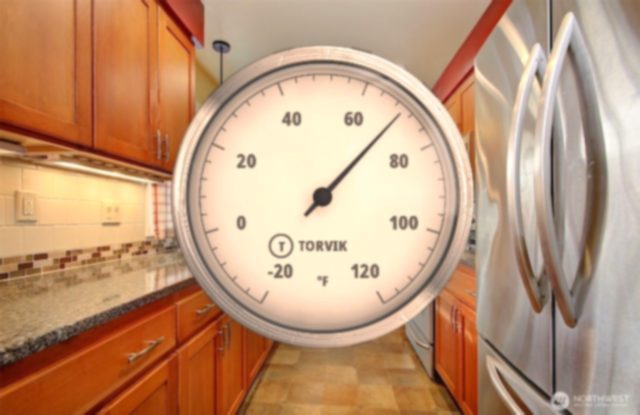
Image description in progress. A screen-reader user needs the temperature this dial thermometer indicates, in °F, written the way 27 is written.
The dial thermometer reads 70
